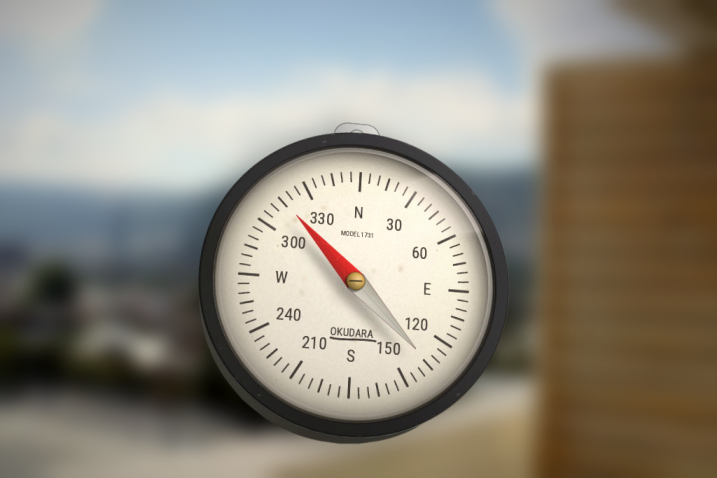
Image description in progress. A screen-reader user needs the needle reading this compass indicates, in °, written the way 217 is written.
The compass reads 315
